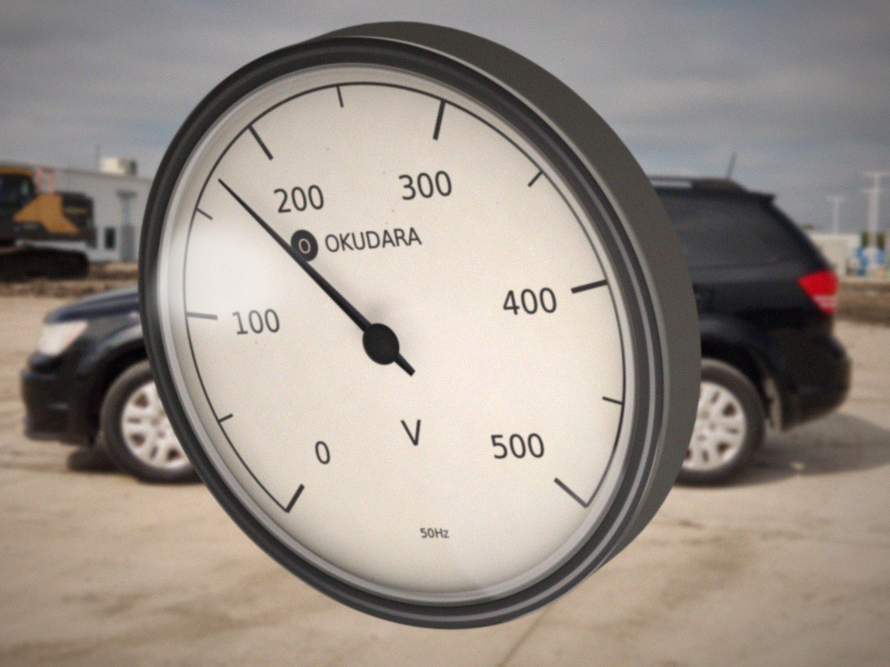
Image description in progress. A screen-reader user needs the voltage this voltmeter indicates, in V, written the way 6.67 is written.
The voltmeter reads 175
